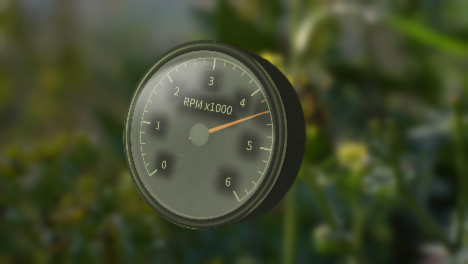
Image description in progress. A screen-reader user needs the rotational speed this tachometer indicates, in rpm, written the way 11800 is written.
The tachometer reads 4400
